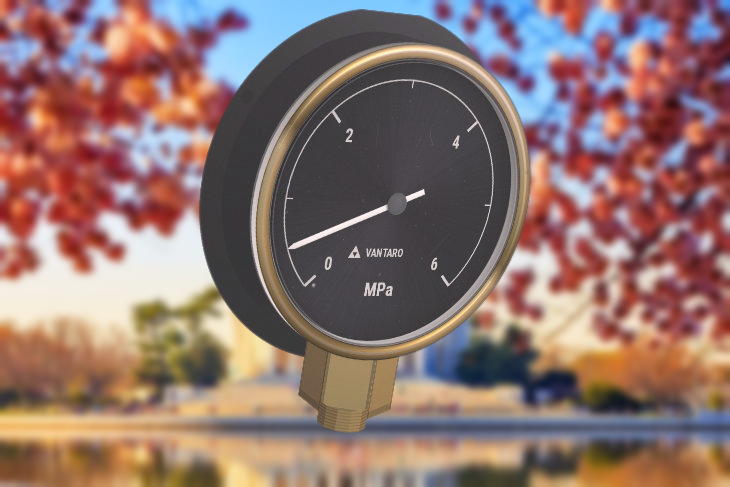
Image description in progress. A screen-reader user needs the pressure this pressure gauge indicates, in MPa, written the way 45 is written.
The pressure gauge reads 0.5
